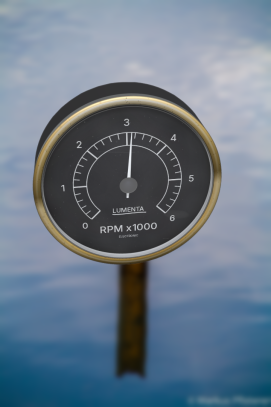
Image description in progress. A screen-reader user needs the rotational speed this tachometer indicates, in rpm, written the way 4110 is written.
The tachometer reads 3100
